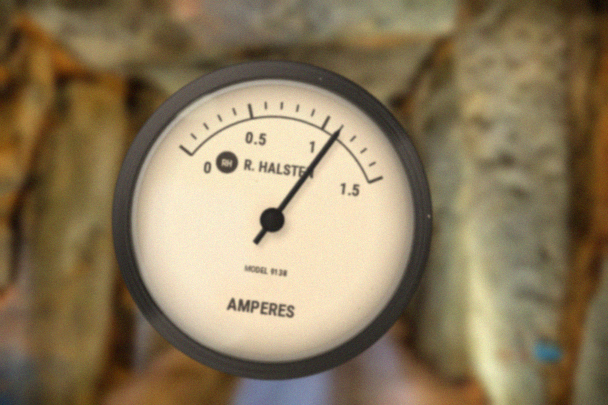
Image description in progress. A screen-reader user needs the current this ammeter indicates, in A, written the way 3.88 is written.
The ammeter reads 1.1
